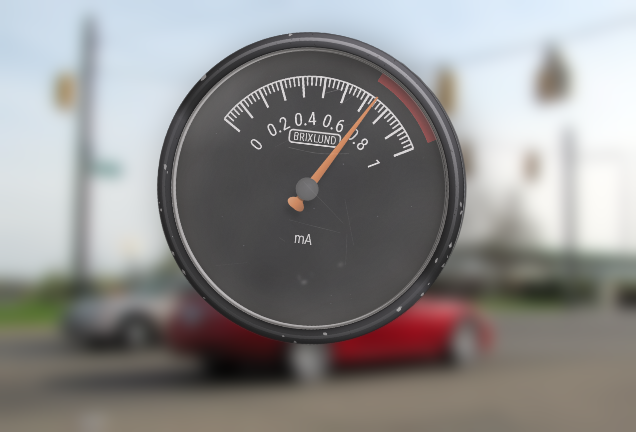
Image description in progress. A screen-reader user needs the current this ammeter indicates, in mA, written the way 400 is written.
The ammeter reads 0.74
